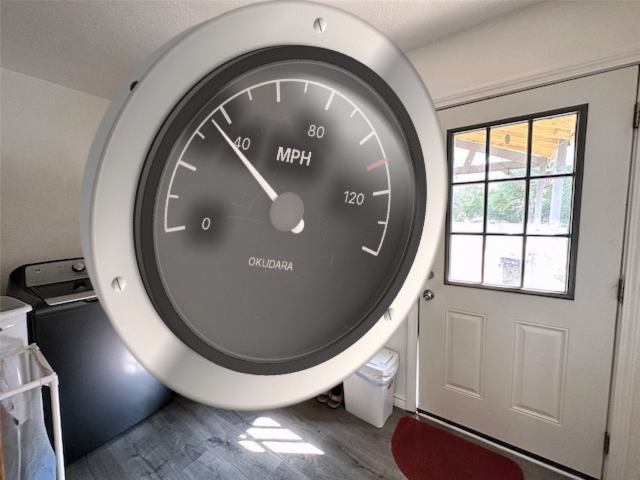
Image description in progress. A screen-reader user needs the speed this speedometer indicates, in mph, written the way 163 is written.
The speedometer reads 35
